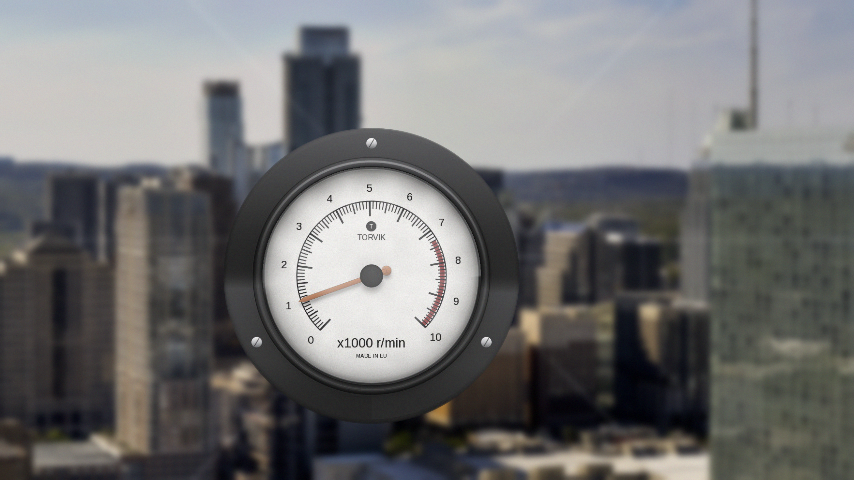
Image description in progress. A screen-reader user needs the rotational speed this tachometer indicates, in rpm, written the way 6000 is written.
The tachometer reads 1000
